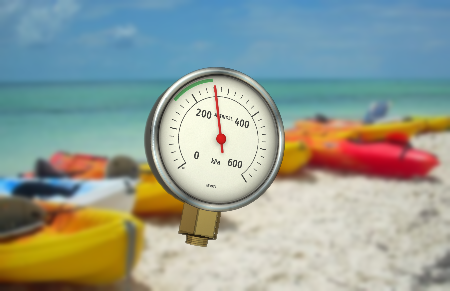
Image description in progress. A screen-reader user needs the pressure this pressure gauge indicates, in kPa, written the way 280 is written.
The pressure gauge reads 260
